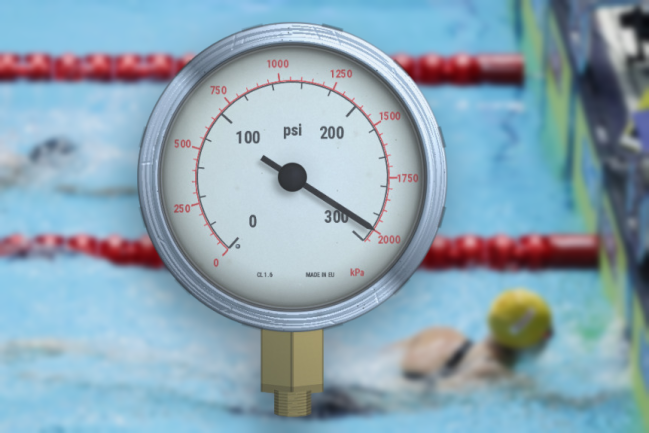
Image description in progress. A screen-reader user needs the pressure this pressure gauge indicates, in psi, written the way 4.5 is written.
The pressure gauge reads 290
